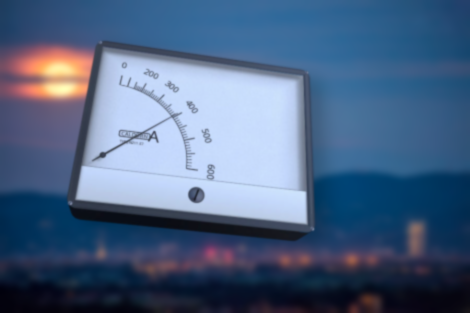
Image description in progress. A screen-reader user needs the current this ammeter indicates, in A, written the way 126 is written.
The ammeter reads 400
